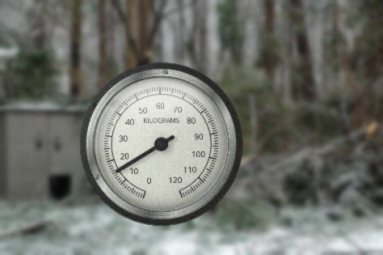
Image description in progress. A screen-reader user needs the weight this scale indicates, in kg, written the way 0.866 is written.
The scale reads 15
